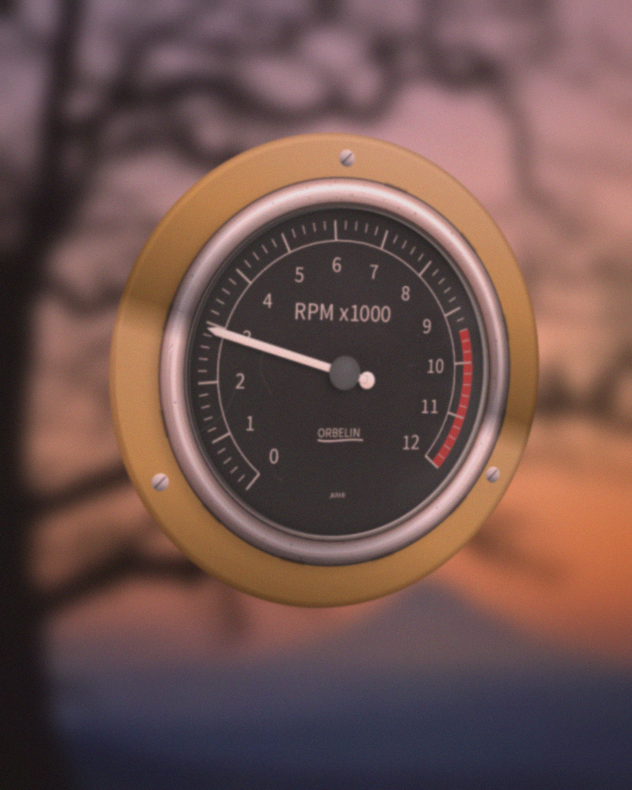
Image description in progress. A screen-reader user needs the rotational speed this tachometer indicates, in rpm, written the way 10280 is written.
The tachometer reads 2900
